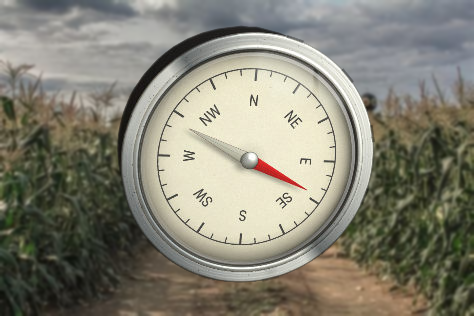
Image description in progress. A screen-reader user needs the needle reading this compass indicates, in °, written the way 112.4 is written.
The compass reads 115
